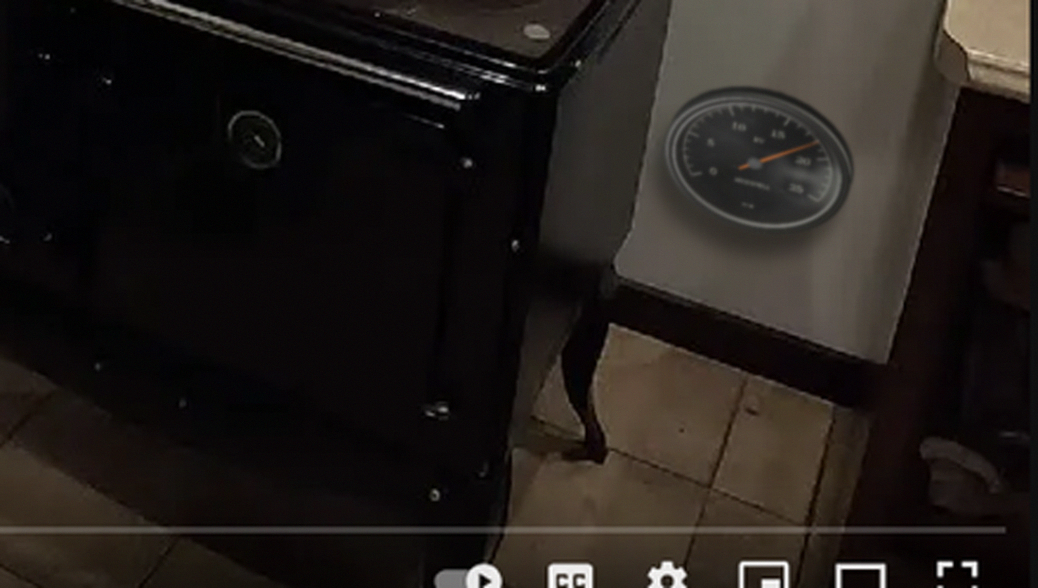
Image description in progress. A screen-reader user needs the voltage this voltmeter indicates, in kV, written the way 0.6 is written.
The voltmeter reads 18
